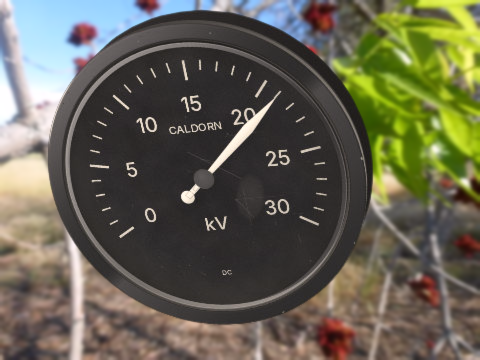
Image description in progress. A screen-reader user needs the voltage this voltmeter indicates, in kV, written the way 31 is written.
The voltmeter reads 21
